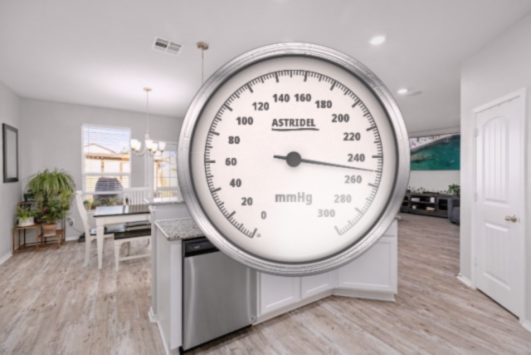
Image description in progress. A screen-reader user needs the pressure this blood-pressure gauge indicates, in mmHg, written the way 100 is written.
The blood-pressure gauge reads 250
